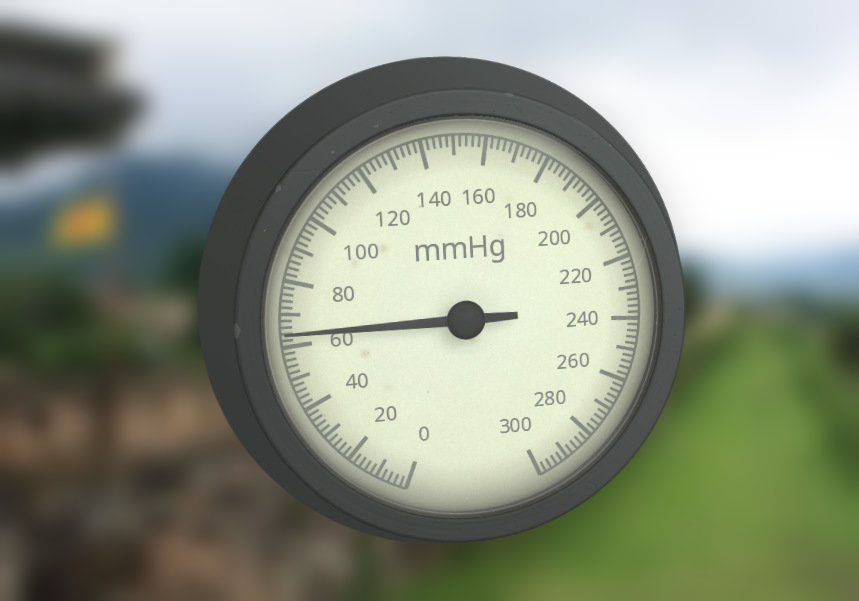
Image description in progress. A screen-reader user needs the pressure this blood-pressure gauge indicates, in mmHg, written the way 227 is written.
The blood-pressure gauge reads 64
